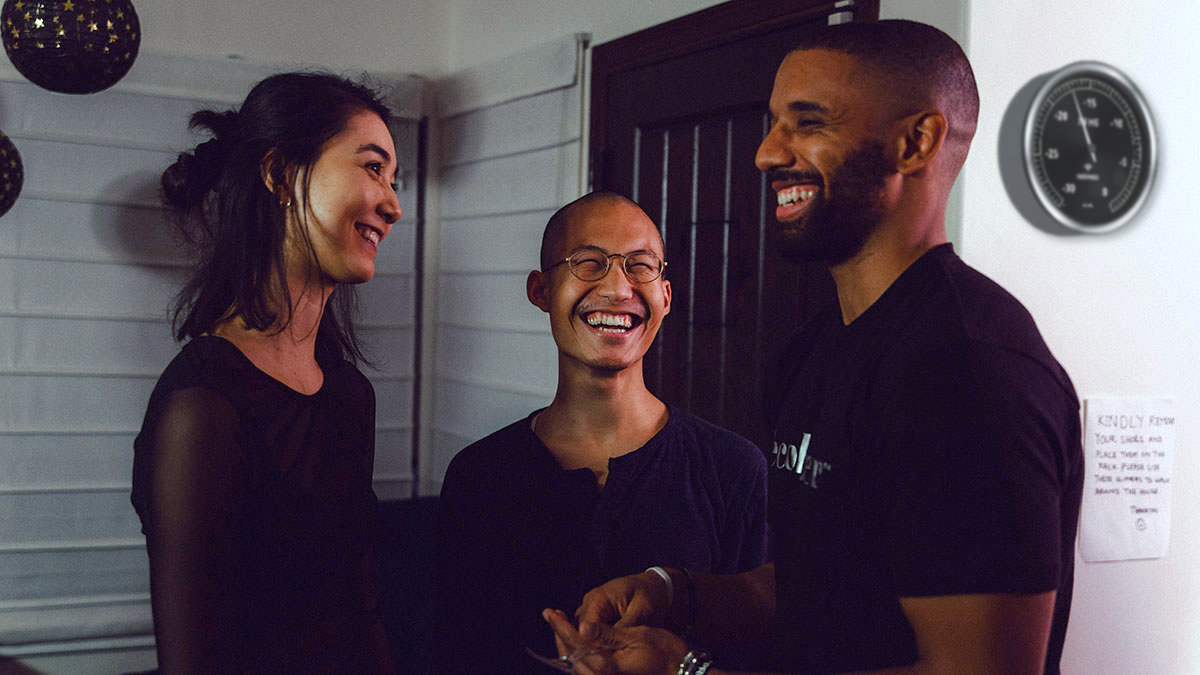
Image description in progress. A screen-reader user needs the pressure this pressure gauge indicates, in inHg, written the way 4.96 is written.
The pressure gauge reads -17.5
